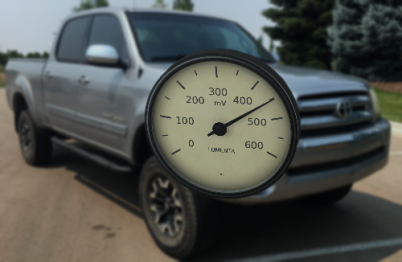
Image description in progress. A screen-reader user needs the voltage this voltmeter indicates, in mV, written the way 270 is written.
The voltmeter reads 450
